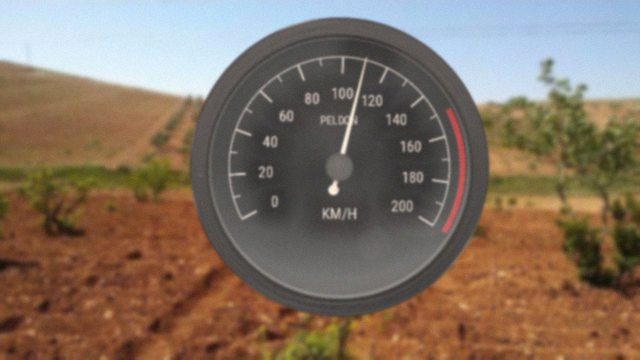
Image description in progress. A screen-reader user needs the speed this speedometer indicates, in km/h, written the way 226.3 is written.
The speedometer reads 110
